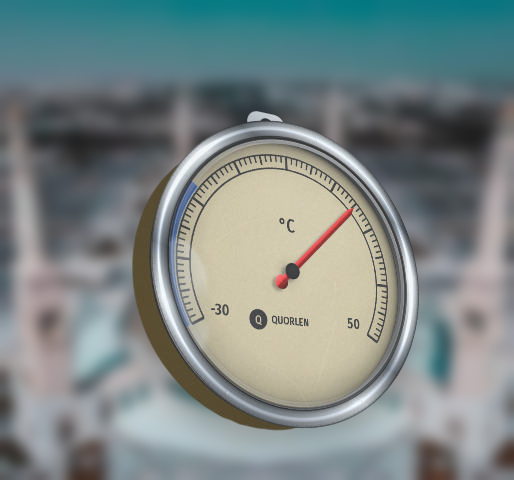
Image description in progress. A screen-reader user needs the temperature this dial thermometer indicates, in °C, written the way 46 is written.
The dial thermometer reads 25
